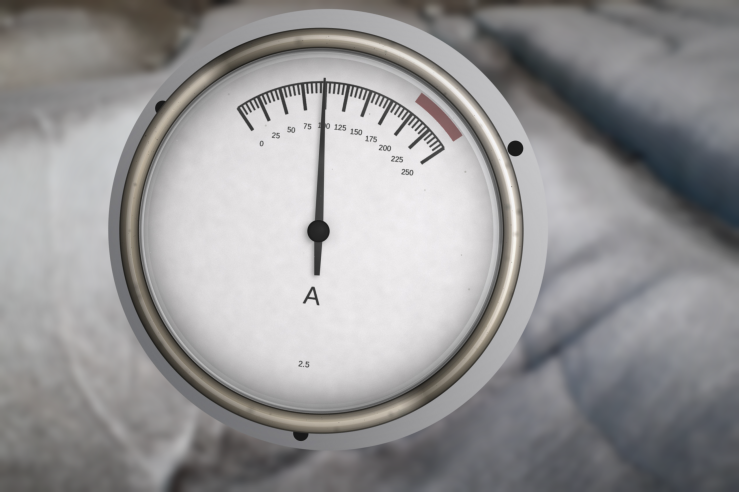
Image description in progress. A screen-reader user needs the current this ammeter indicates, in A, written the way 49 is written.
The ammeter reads 100
